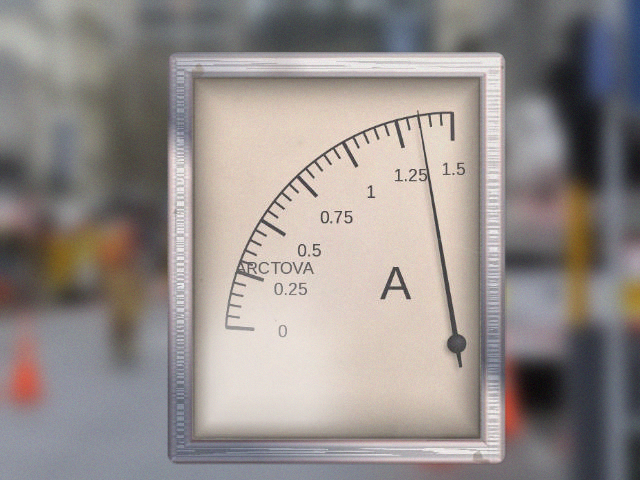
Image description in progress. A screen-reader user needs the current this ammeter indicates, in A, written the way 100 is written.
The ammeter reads 1.35
